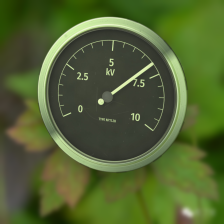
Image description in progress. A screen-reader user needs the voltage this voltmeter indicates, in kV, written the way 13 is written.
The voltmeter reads 7
